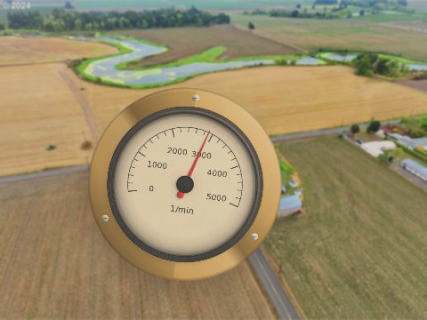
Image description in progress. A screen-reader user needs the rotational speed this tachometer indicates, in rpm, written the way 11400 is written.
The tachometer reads 2900
